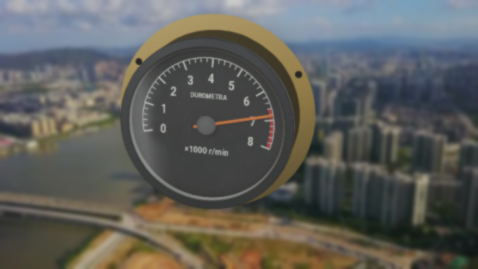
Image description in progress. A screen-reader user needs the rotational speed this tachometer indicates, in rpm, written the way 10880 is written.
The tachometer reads 6800
